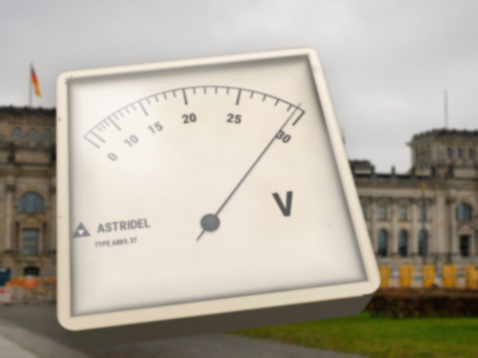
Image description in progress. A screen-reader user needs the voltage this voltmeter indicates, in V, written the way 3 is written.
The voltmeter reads 29.5
